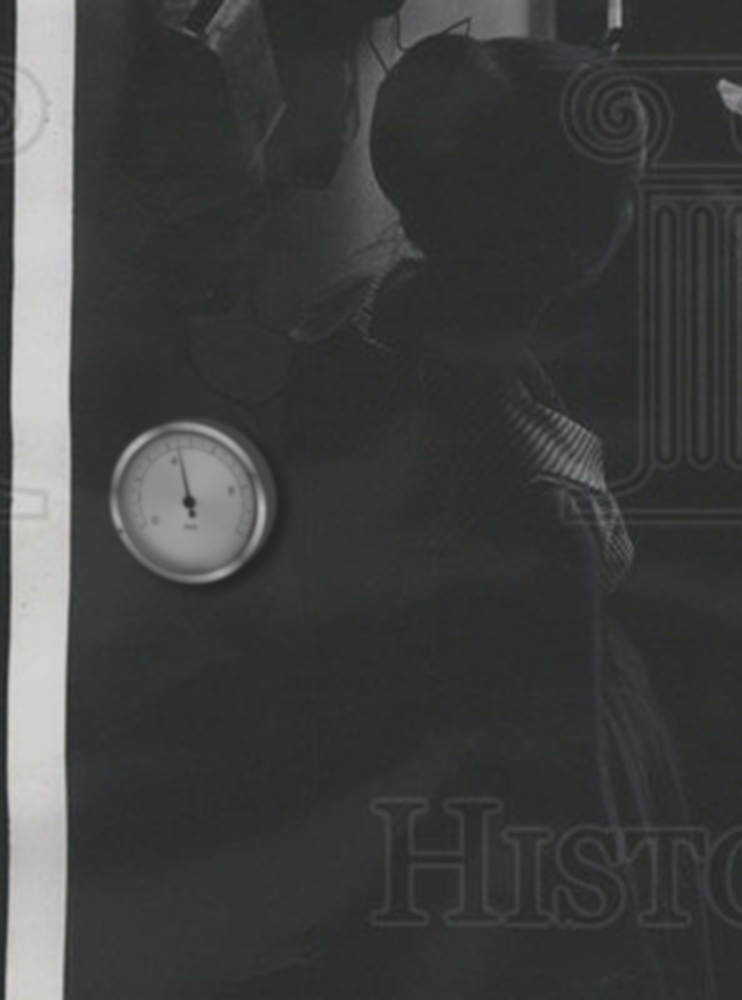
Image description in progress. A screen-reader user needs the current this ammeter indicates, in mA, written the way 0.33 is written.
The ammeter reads 4.5
